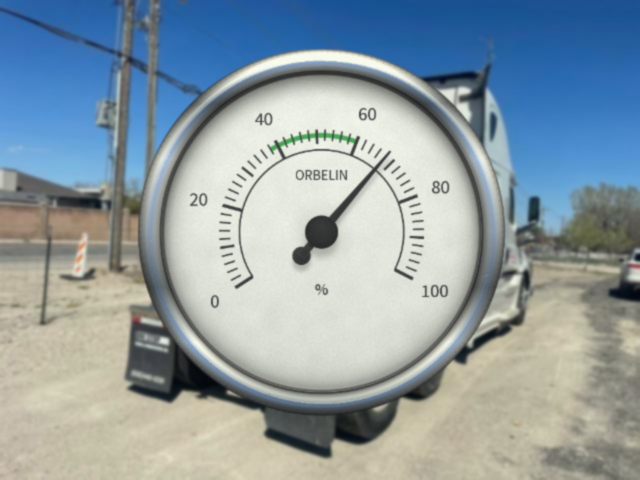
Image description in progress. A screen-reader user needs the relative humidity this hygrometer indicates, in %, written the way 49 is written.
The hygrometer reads 68
